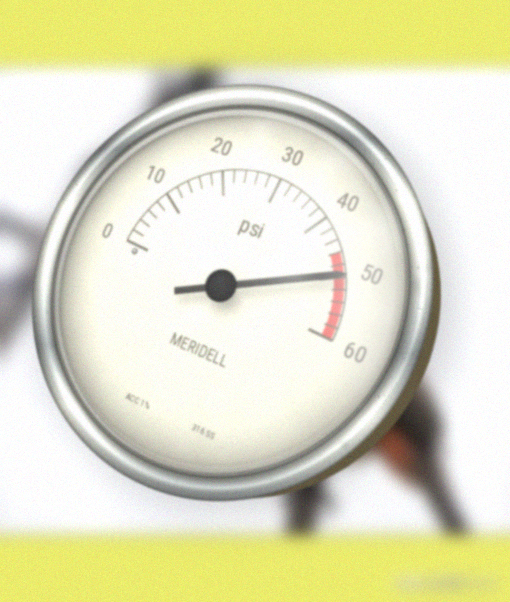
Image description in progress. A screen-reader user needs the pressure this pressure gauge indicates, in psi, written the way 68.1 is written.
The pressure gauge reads 50
